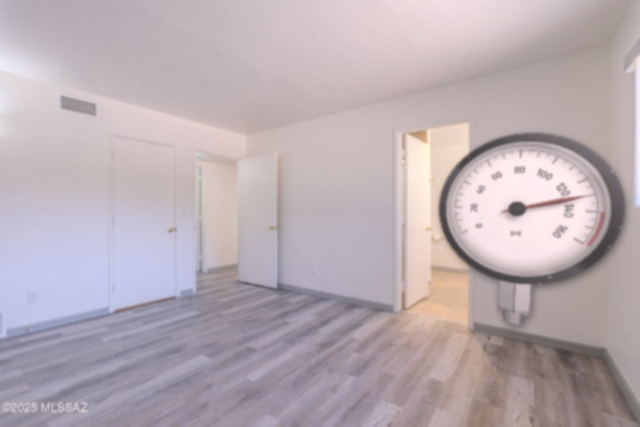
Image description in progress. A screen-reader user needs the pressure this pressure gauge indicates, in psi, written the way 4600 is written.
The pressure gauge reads 130
